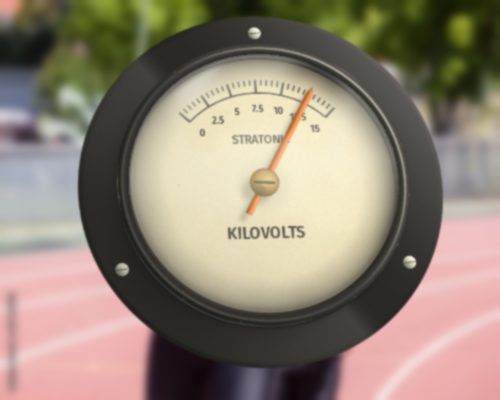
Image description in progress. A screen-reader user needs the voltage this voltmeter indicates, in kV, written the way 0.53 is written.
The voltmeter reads 12.5
